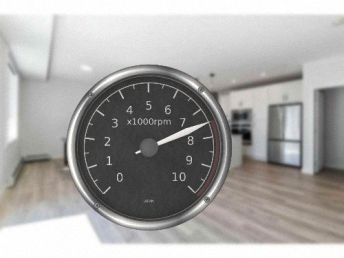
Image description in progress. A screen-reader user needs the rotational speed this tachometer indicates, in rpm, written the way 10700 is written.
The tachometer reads 7500
